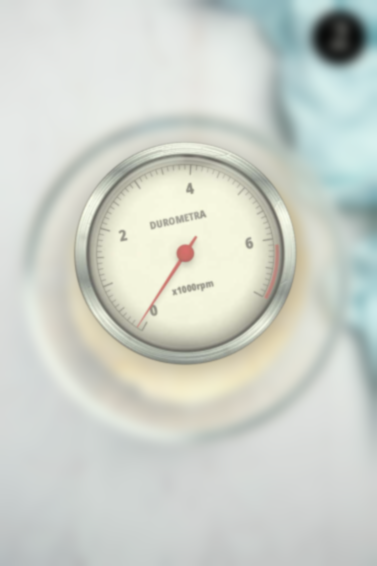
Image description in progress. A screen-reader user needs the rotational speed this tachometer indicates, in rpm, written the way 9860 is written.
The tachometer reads 100
